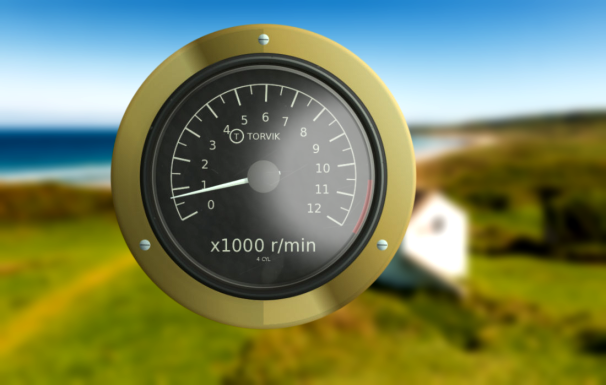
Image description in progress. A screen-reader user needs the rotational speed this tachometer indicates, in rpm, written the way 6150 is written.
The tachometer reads 750
